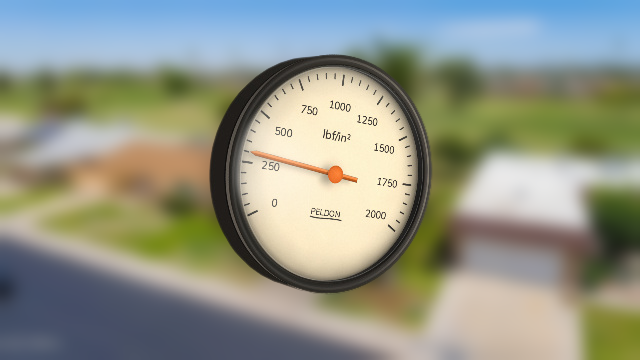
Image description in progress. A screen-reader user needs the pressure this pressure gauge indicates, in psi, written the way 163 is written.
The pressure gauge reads 300
